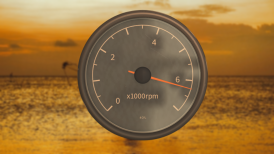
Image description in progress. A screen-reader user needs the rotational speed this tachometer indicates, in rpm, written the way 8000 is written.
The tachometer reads 6250
